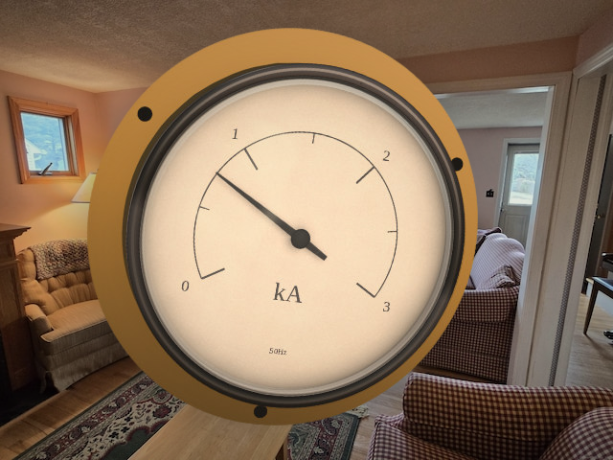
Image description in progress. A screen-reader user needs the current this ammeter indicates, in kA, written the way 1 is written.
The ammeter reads 0.75
